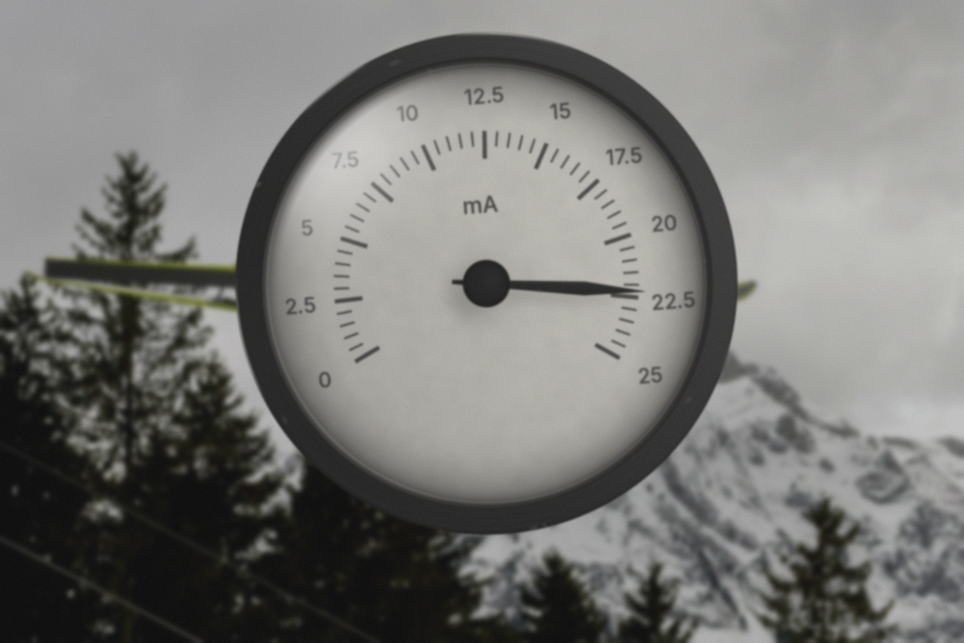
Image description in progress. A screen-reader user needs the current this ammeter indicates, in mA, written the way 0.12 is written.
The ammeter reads 22.25
